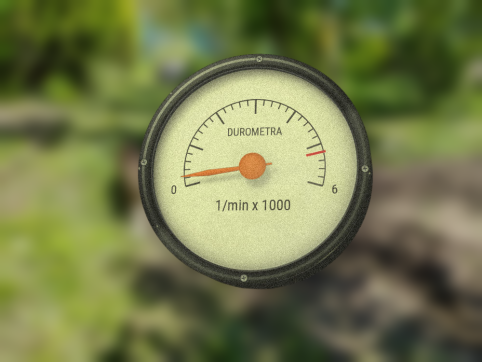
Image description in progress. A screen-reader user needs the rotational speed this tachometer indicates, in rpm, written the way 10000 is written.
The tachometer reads 200
